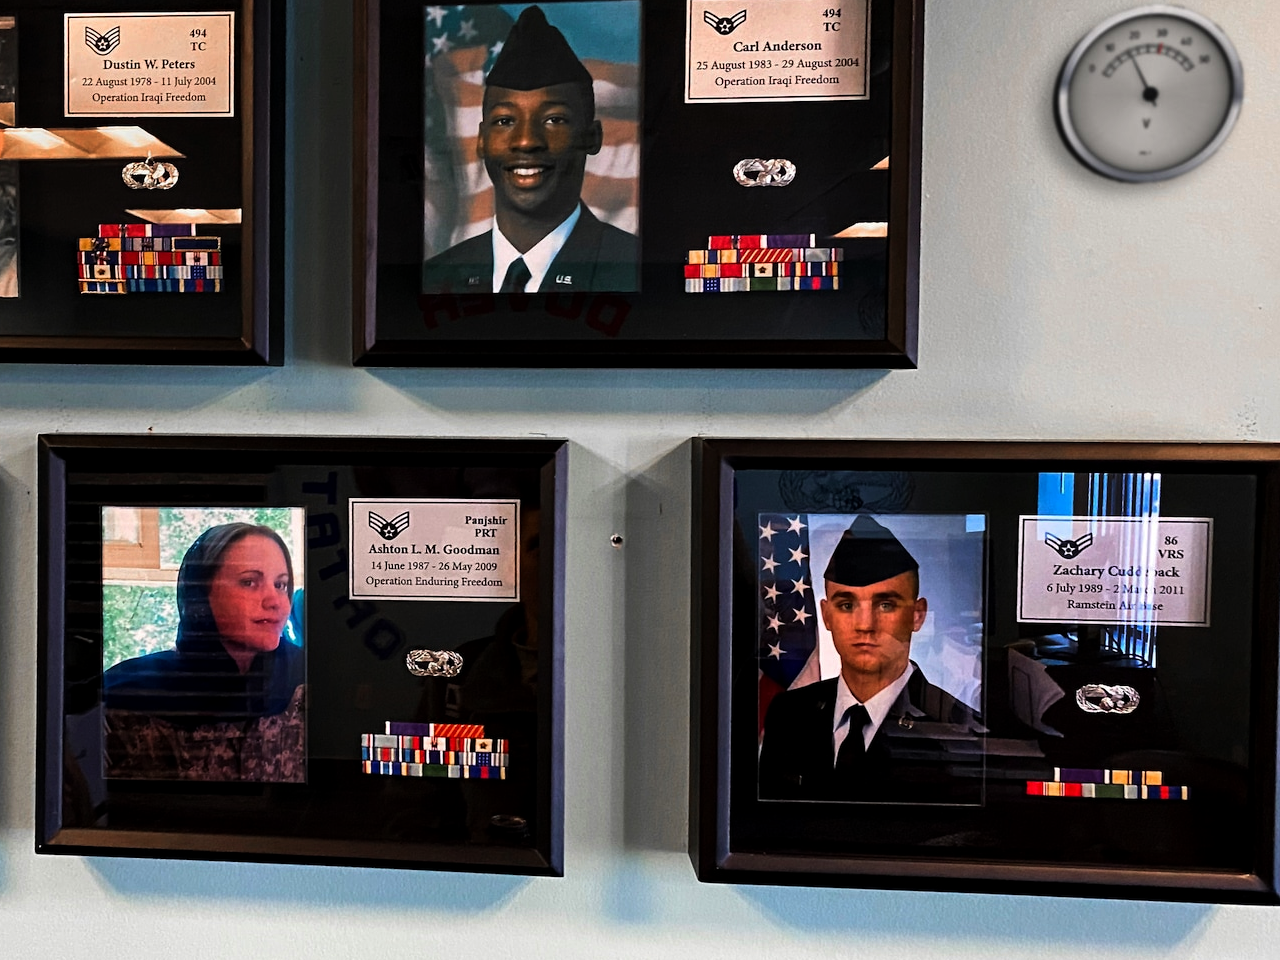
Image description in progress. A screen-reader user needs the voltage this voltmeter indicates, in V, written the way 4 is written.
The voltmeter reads 15
